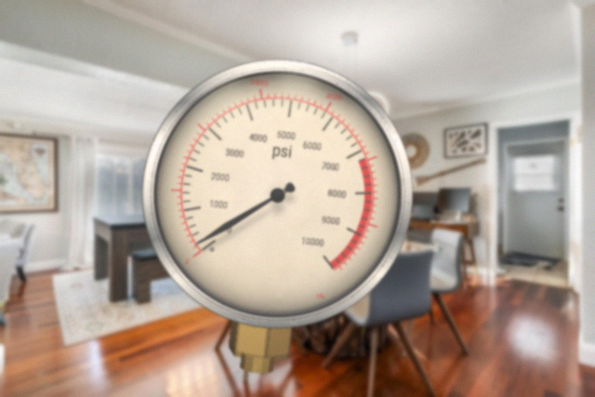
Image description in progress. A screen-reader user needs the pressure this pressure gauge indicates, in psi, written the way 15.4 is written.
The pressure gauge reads 200
